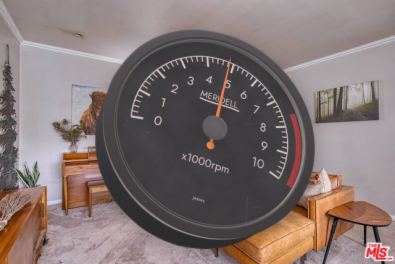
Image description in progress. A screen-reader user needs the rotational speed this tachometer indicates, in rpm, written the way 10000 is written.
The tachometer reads 4800
